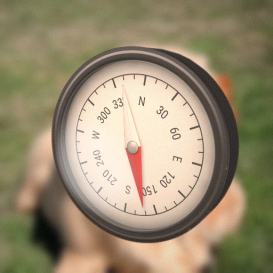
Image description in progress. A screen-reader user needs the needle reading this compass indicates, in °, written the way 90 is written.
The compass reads 160
